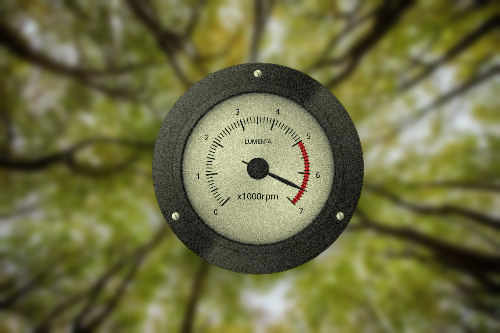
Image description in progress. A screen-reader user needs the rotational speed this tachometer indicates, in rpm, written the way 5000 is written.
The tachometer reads 6500
